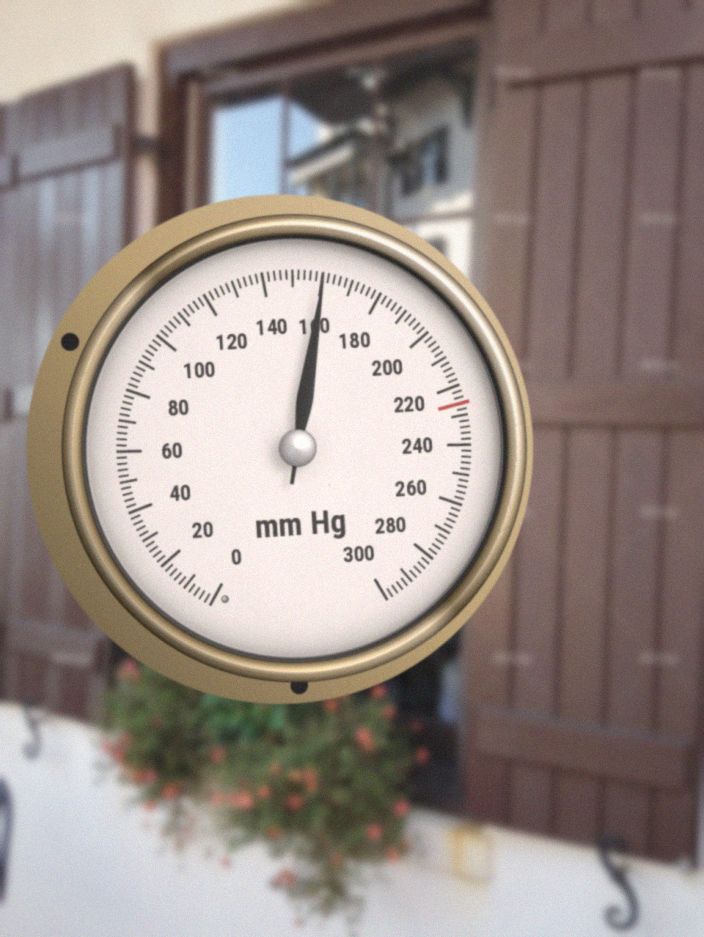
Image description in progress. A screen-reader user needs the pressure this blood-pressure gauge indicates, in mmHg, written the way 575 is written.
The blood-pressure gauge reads 160
